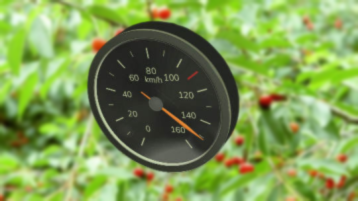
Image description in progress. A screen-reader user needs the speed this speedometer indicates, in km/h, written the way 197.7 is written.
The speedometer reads 150
